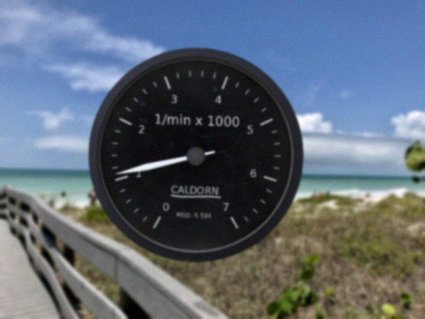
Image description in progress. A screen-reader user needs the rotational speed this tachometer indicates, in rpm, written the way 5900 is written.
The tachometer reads 1100
